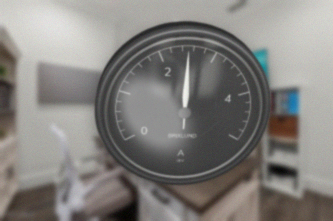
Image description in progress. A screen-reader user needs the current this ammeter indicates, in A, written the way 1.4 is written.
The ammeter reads 2.5
